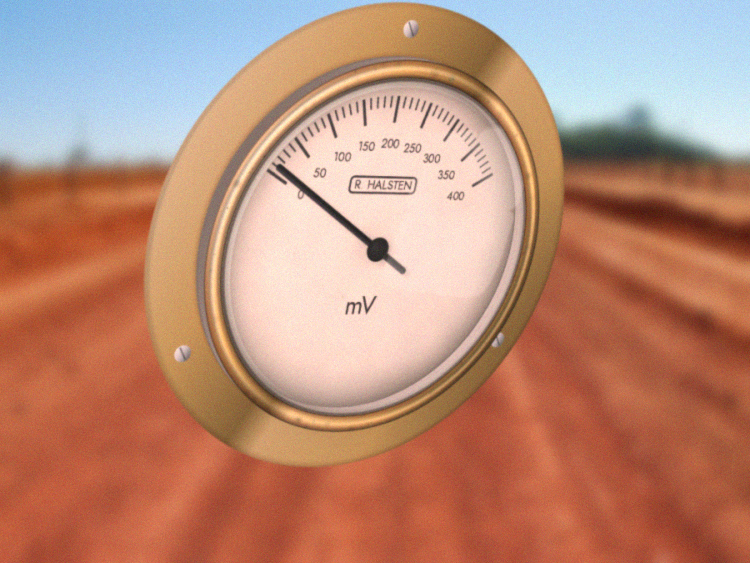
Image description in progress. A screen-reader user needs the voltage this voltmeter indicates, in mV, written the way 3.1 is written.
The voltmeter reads 10
